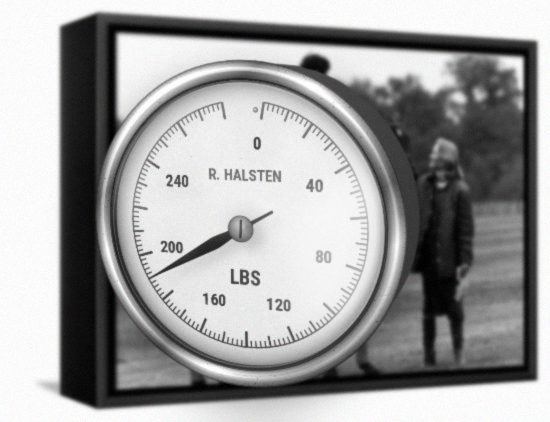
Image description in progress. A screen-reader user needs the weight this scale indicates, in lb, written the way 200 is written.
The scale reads 190
